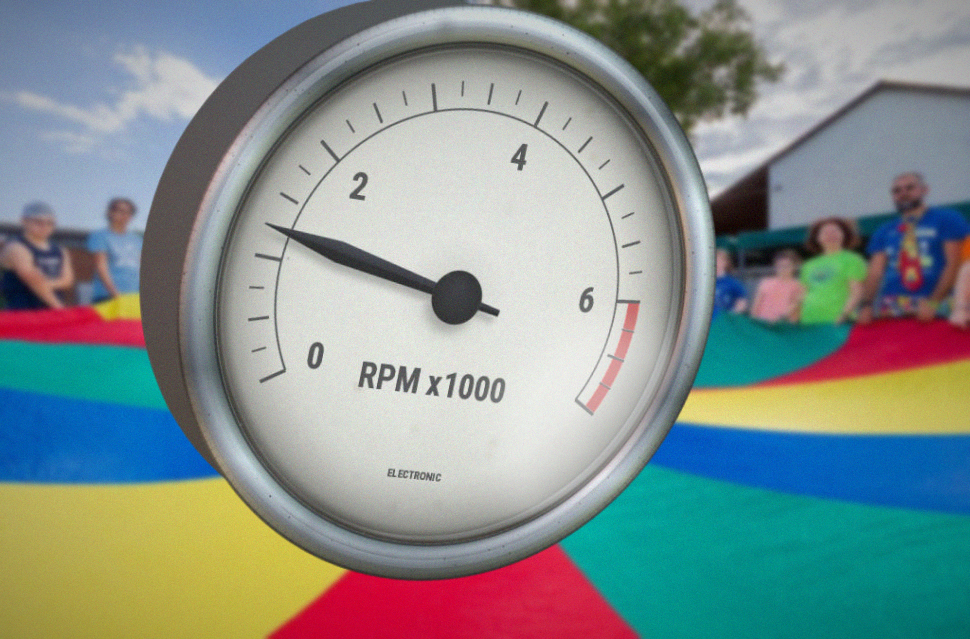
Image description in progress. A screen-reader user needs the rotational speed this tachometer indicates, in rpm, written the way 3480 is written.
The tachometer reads 1250
